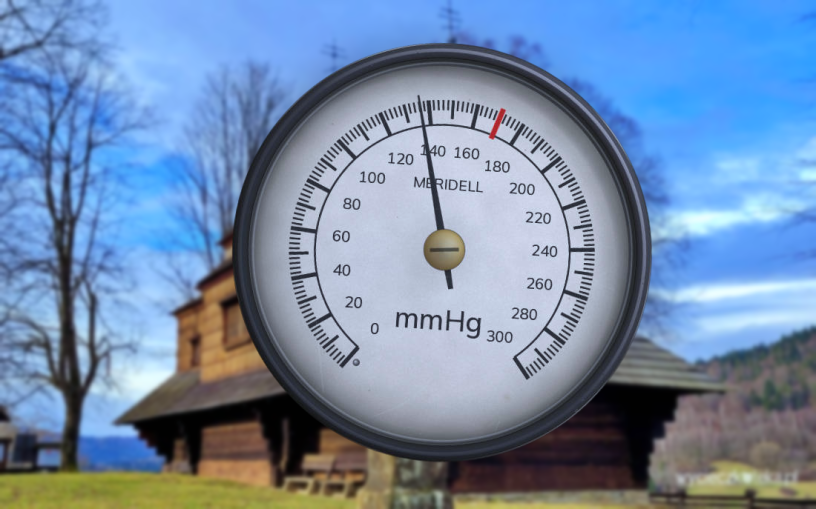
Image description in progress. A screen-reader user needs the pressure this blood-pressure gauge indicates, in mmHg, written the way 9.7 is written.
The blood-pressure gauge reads 136
